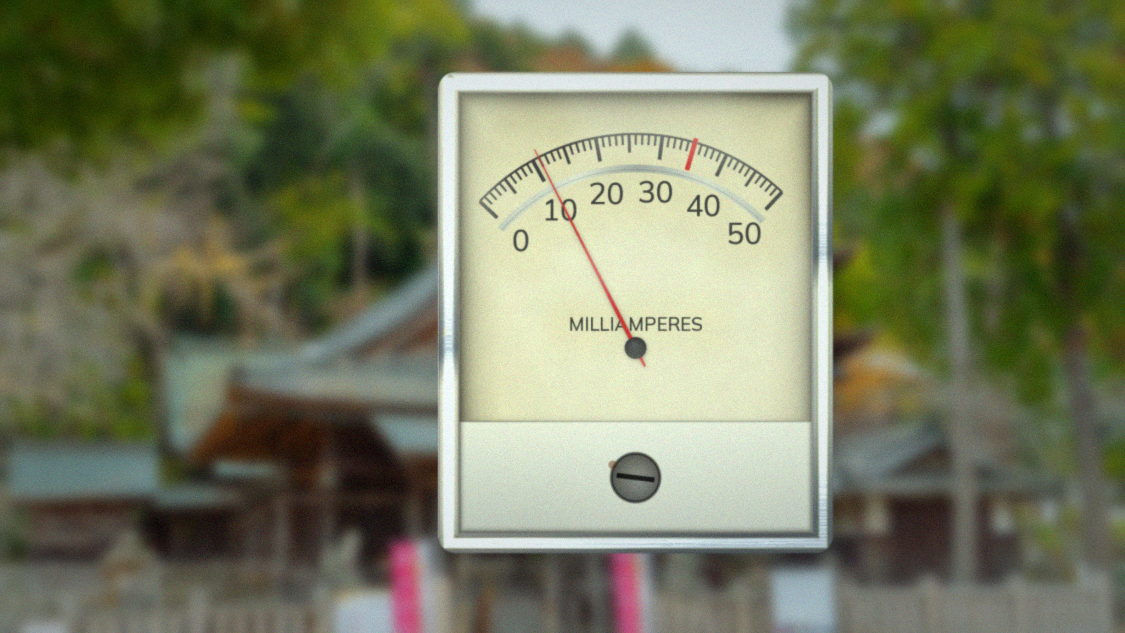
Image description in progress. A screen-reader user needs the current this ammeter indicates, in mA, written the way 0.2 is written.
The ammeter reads 11
